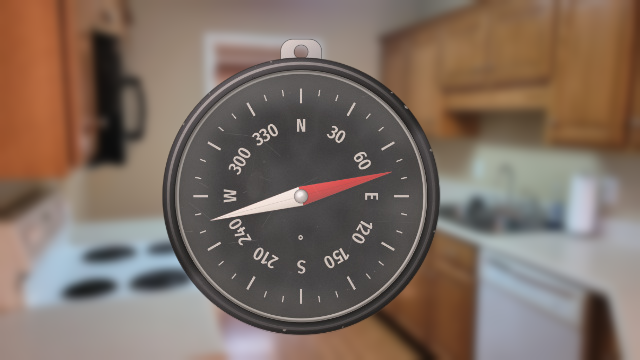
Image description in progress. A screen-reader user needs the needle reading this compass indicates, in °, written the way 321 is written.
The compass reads 75
